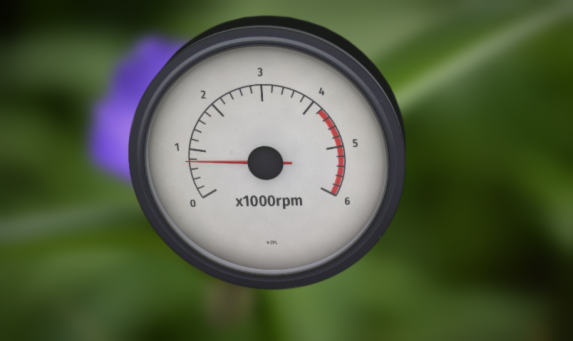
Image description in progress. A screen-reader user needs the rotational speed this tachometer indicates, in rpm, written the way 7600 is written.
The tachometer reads 800
